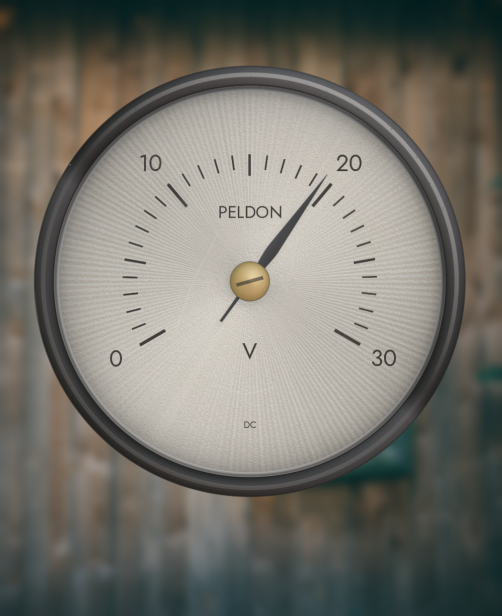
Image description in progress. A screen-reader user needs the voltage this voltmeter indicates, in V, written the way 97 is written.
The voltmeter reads 19.5
